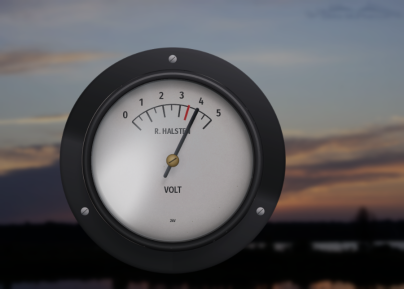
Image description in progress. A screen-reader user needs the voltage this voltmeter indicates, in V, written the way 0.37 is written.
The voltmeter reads 4
